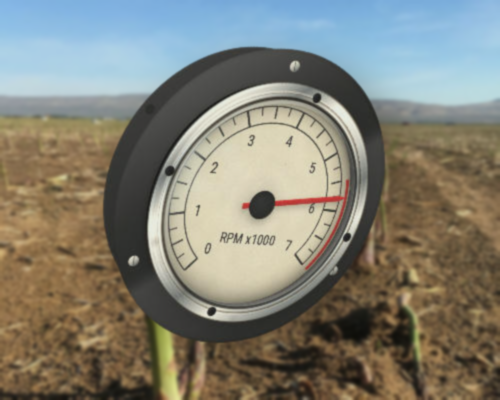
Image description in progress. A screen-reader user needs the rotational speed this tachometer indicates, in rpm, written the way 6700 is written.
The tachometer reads 5750
